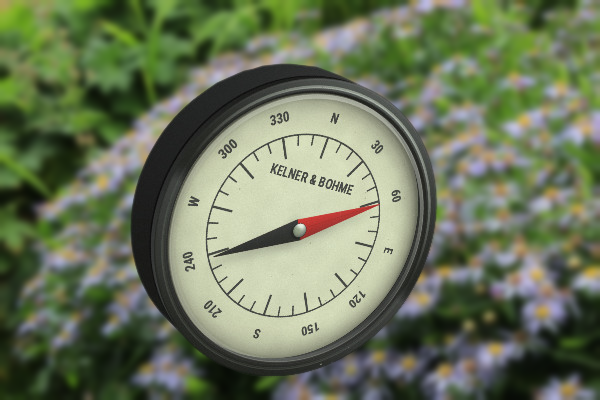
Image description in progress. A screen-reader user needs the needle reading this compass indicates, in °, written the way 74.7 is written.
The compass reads 60
